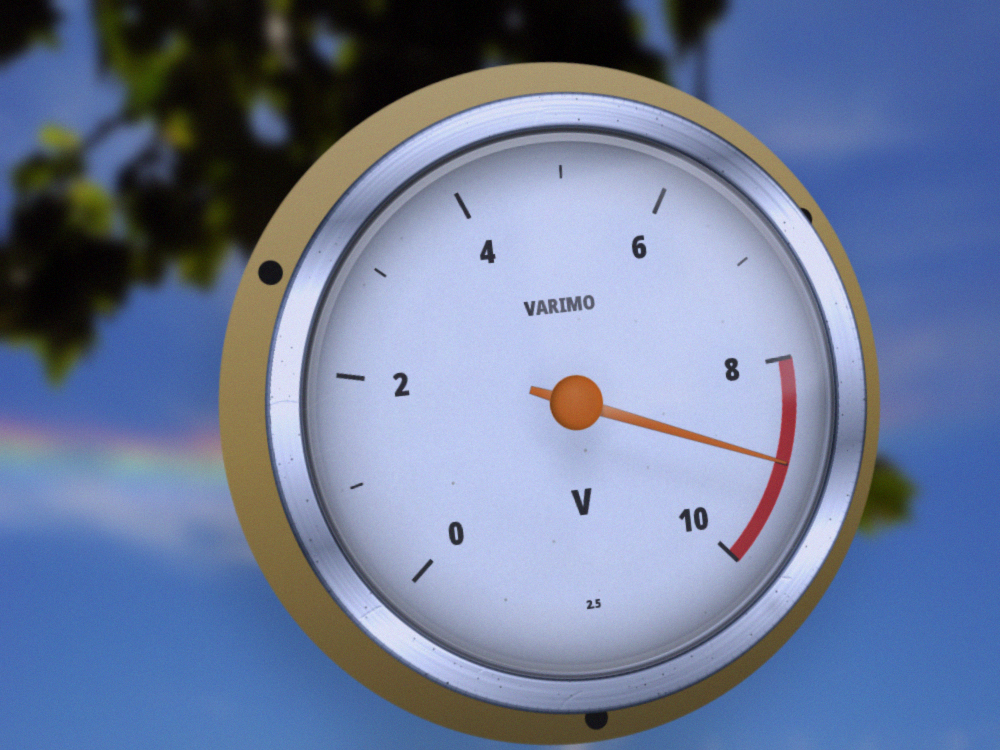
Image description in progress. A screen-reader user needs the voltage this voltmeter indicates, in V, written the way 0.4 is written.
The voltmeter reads 9
